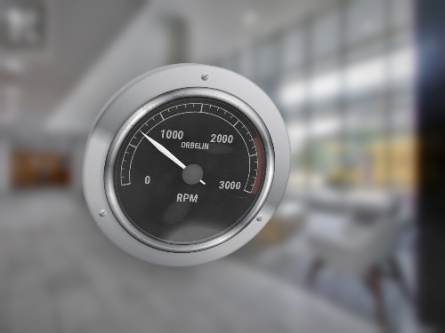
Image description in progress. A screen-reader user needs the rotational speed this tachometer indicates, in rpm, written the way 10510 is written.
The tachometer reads 700
